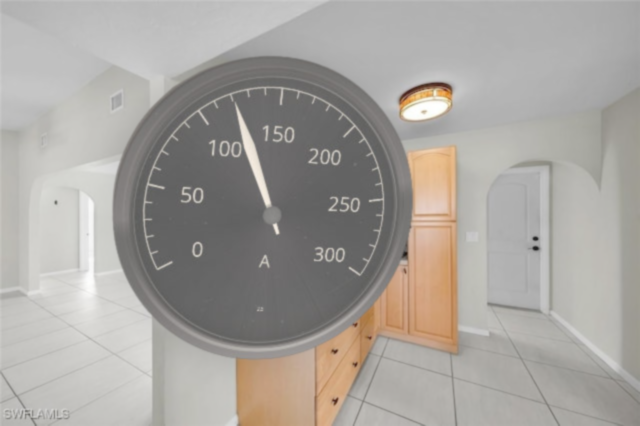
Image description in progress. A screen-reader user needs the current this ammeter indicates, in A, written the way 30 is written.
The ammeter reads 120
